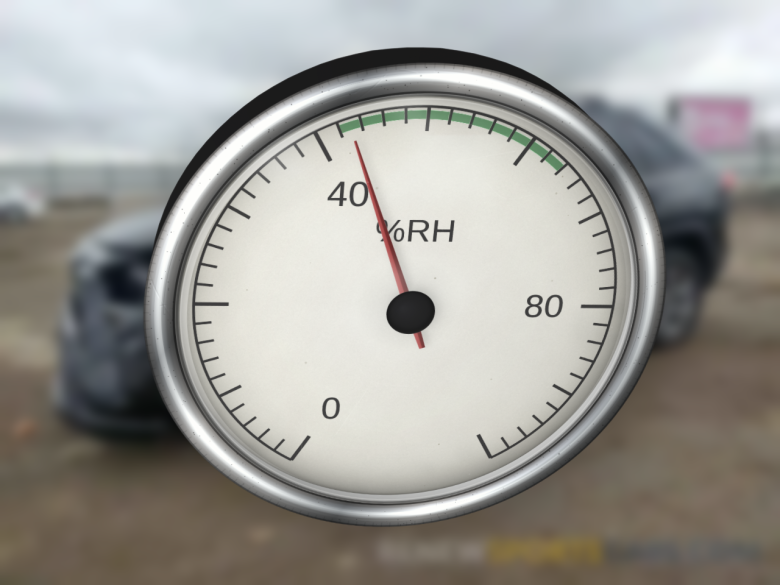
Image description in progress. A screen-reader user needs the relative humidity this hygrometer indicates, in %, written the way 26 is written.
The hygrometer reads 43
